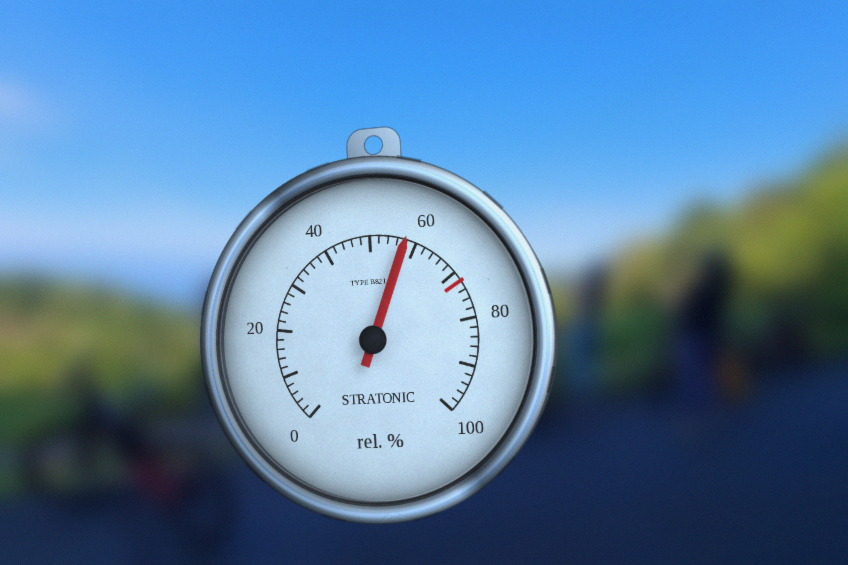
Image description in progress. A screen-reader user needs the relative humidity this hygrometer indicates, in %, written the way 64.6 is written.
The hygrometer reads 58
